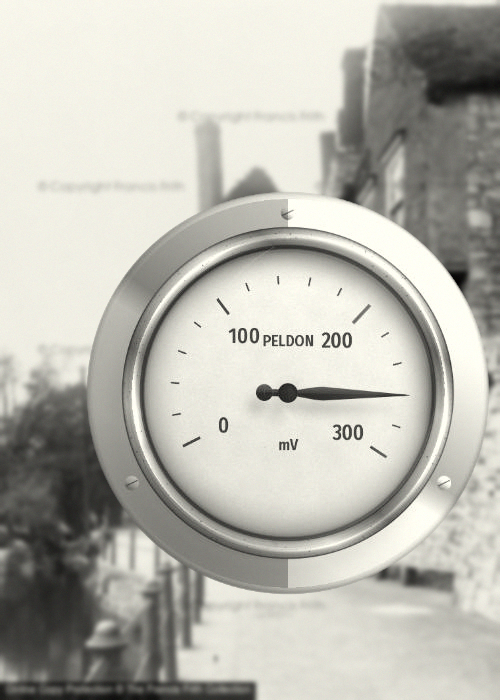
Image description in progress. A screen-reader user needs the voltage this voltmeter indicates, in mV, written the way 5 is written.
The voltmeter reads 260
